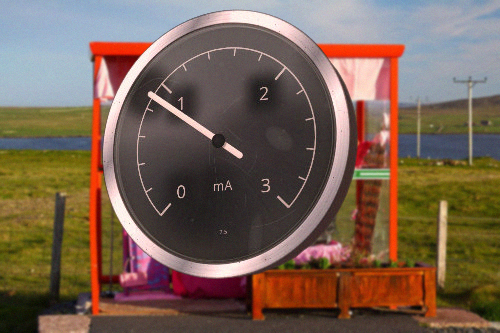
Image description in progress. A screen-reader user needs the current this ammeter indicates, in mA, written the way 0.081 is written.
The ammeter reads 0.9
